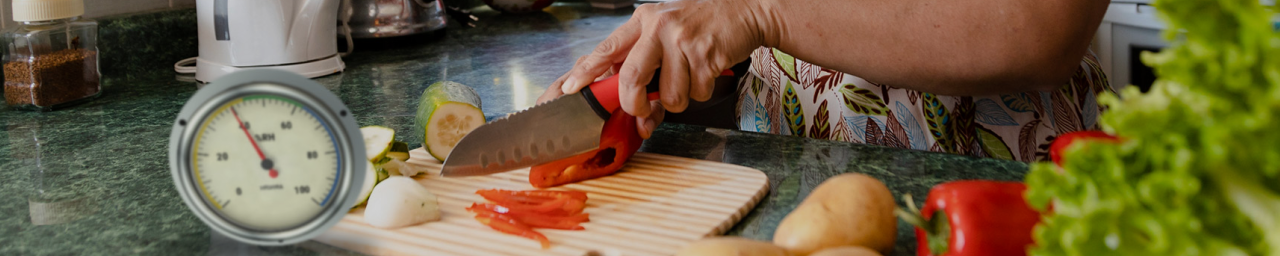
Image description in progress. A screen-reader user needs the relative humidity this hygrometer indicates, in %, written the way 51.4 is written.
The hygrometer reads 40
